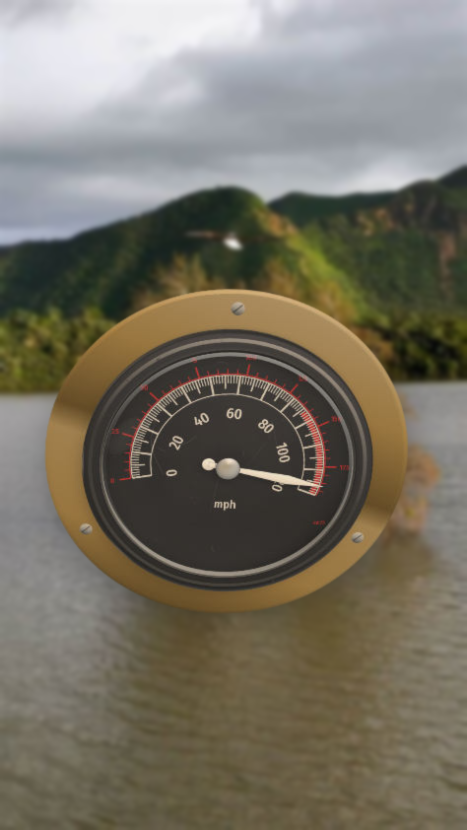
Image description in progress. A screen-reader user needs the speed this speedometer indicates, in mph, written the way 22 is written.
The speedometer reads 115
